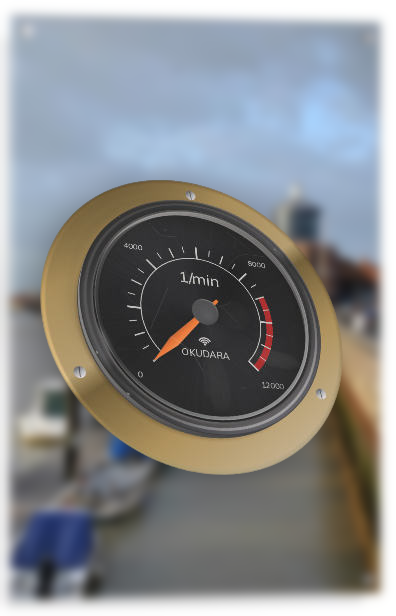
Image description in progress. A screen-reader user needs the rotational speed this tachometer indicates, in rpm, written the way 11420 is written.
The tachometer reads 0
